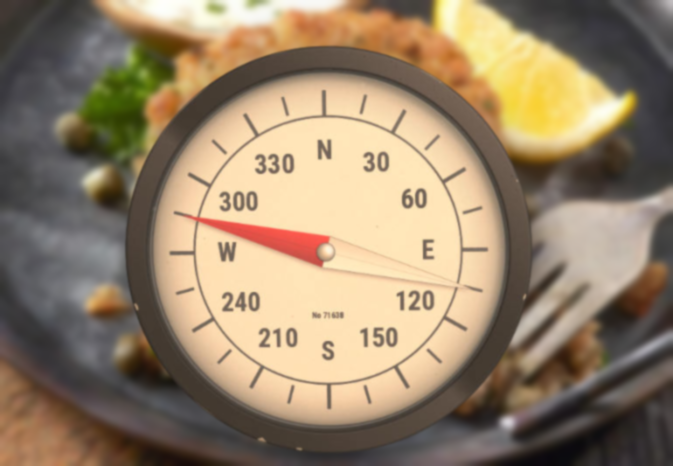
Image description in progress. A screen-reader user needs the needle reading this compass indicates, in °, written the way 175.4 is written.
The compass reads 285
